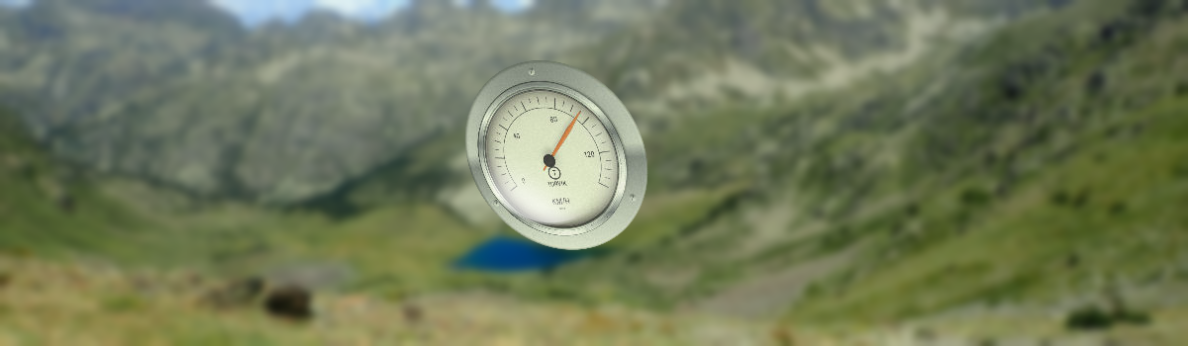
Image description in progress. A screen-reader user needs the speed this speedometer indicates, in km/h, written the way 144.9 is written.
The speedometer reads 95
